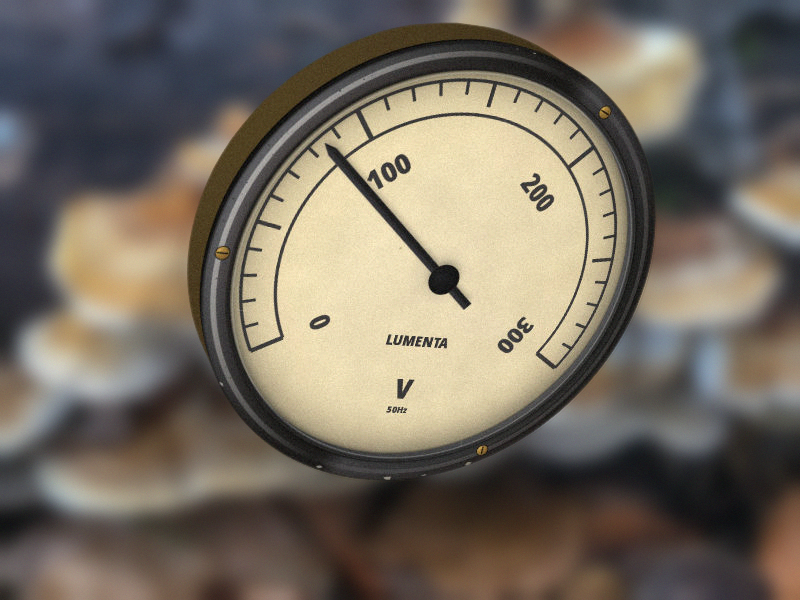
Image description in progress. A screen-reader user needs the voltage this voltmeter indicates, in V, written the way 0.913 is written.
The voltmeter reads 85
